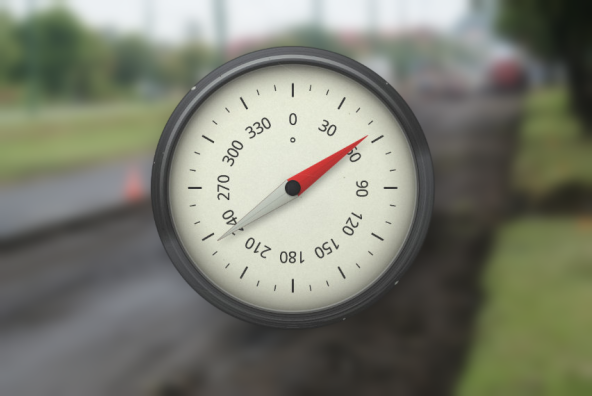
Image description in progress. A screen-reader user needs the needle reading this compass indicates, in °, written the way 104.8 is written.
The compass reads 55
